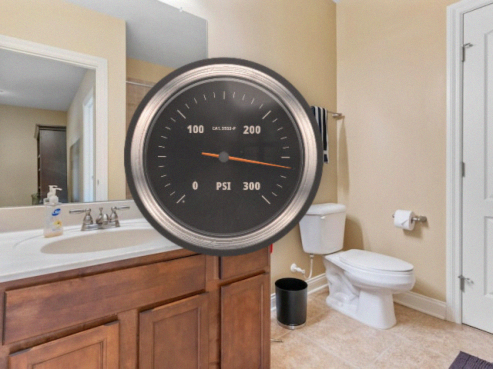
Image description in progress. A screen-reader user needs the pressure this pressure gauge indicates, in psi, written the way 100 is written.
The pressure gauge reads 260
